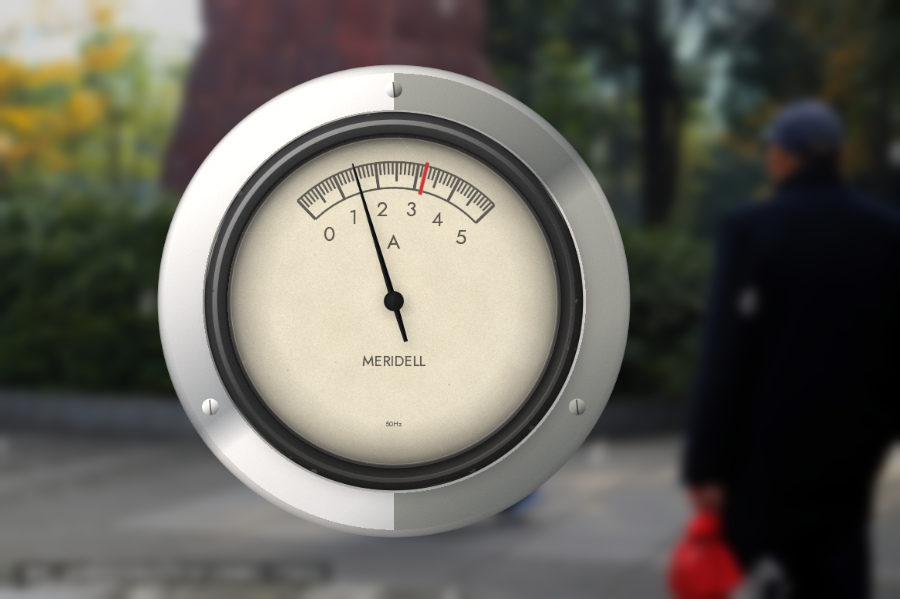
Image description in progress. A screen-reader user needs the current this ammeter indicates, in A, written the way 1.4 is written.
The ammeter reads 1.5
